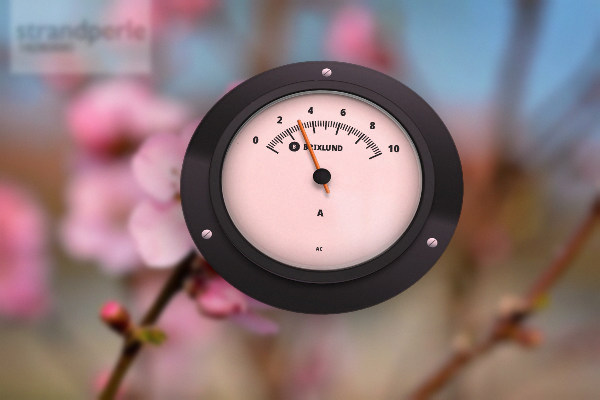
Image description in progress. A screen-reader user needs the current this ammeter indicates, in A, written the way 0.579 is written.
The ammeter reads 3
